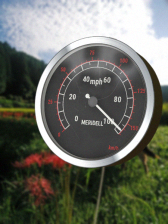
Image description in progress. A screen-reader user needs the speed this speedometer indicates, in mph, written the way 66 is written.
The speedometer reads 97.5
